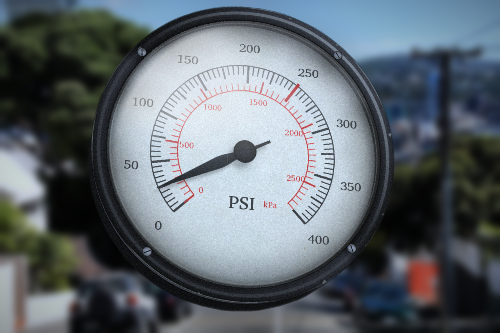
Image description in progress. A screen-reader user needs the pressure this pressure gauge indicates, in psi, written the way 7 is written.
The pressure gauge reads 25
